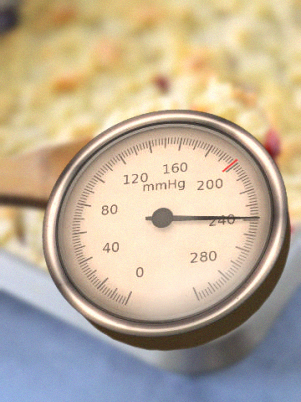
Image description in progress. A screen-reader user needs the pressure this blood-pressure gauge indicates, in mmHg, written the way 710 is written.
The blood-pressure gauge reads 240
